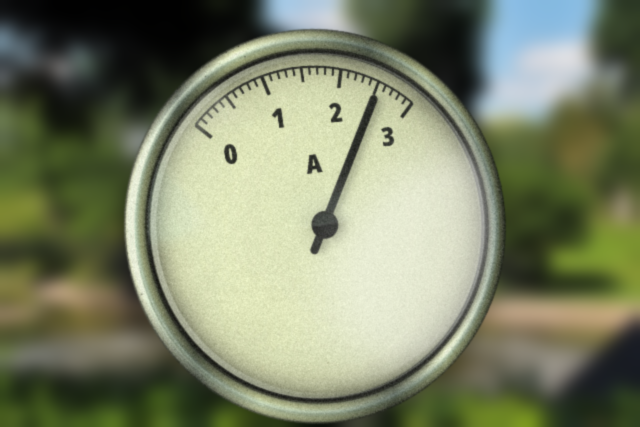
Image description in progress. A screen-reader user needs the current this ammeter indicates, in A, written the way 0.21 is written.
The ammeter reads 2.5
